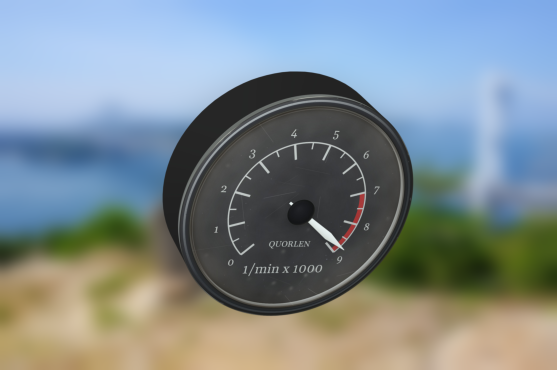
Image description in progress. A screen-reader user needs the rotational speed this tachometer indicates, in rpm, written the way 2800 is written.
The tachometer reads 8750
